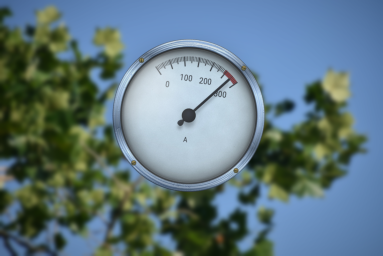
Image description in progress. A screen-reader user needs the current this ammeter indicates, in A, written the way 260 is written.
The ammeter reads 275
